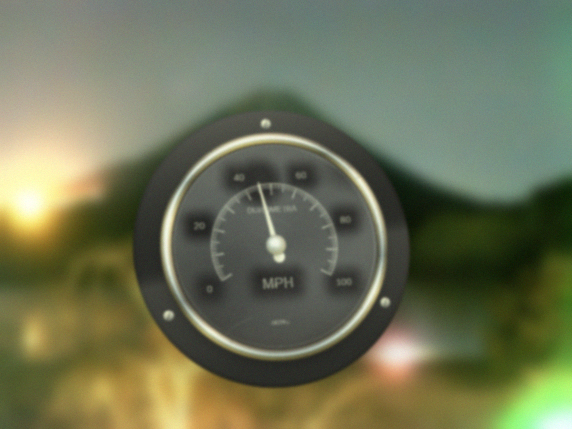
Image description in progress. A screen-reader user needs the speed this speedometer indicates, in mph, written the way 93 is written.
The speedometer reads 45
